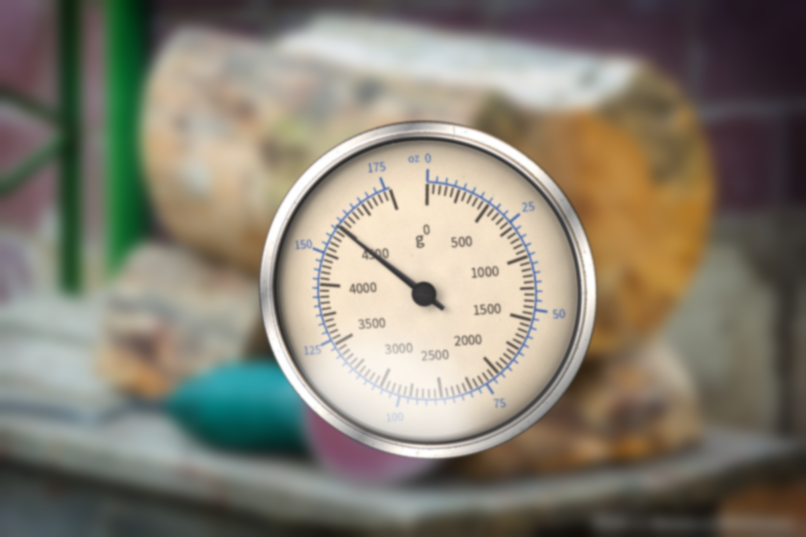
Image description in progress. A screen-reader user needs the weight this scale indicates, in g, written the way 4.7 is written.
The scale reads 4500
